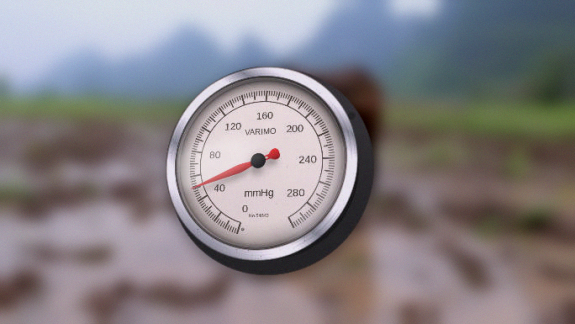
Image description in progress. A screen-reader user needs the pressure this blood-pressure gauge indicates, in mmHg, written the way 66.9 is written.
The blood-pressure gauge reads 50
